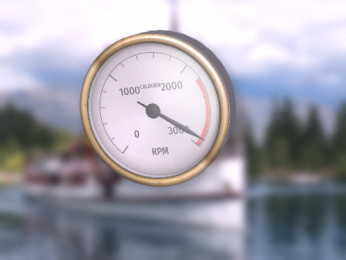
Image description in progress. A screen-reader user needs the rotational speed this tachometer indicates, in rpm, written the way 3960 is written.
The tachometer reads 2900
